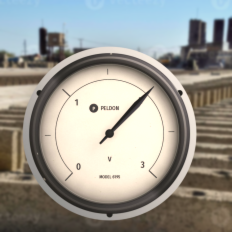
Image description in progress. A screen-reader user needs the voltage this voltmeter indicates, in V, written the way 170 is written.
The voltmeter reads 2
